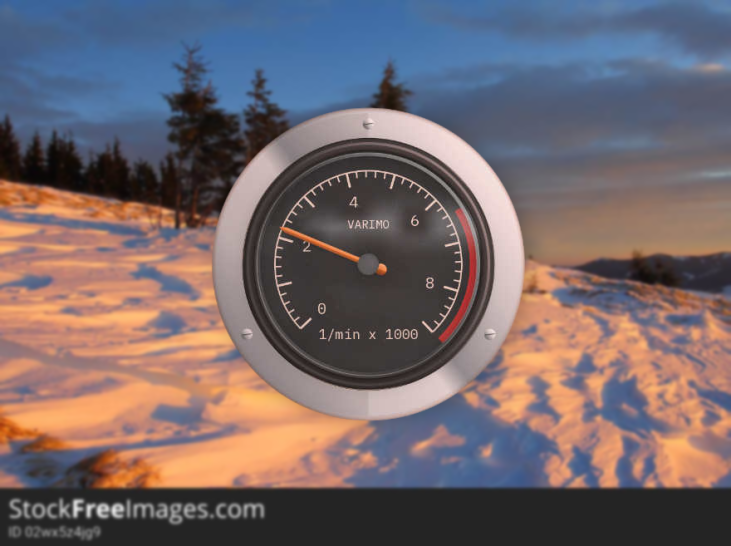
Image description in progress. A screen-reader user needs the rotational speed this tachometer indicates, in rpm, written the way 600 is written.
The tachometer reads 2200
